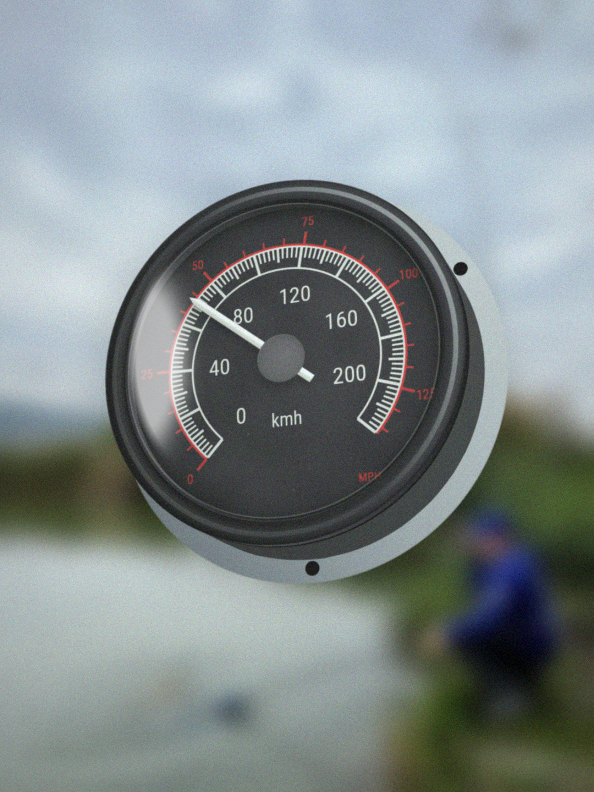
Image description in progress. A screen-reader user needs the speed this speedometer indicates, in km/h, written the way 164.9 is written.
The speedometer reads 70
